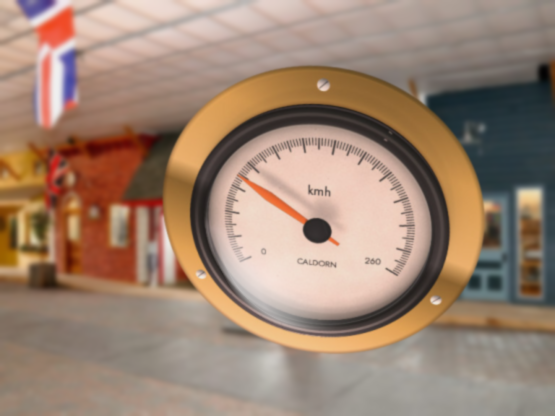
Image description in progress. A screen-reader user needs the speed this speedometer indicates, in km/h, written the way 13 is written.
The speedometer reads 70
